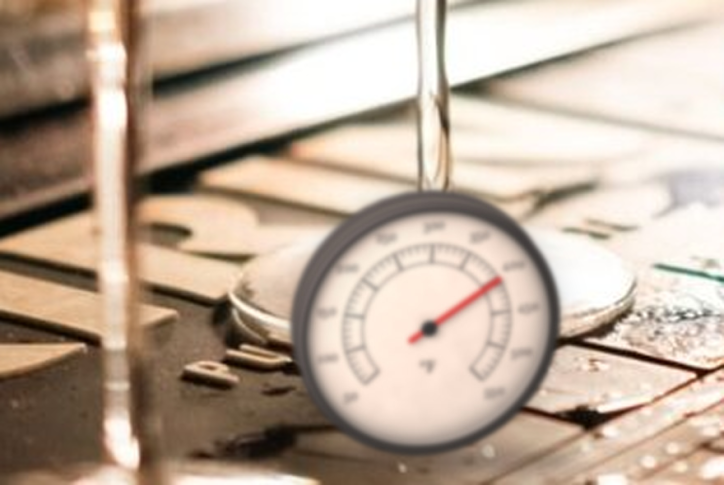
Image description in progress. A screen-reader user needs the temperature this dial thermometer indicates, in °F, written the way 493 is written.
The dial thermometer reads 400
